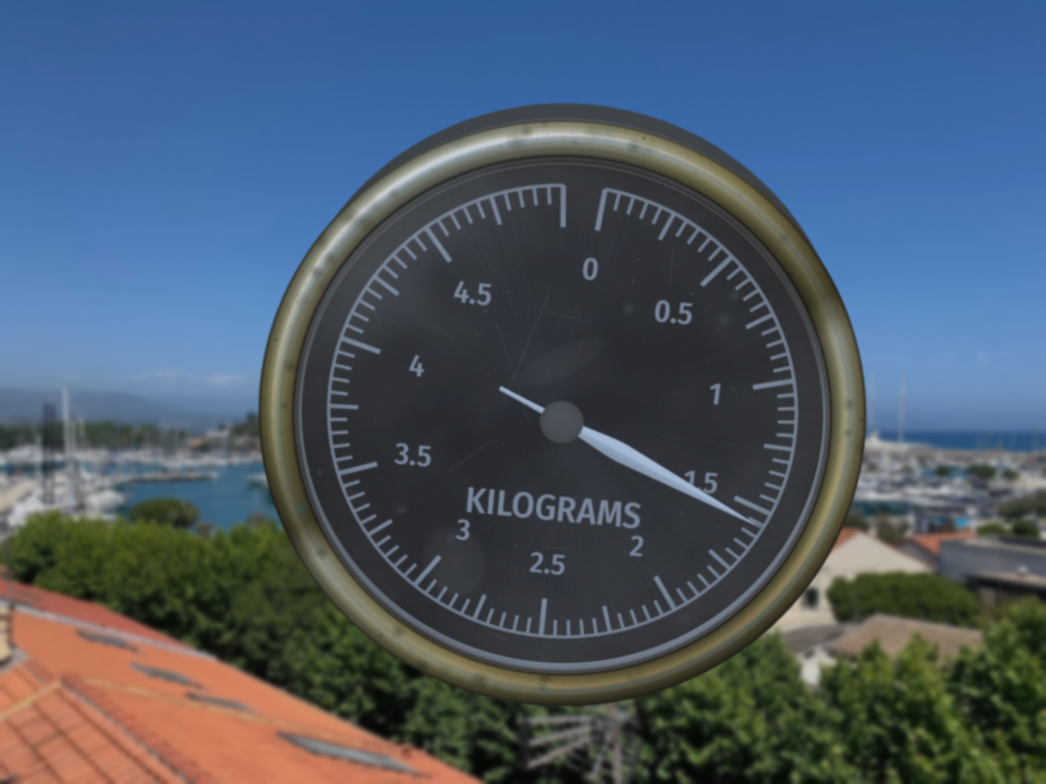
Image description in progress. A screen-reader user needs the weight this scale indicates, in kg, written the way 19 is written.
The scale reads 1.55
